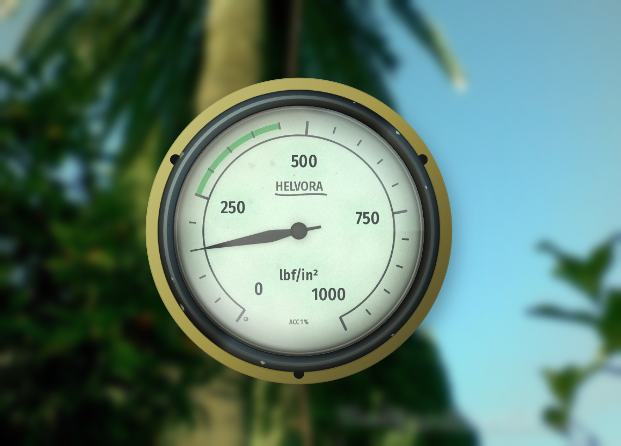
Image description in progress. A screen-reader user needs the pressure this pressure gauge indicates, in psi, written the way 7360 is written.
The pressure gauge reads 150
